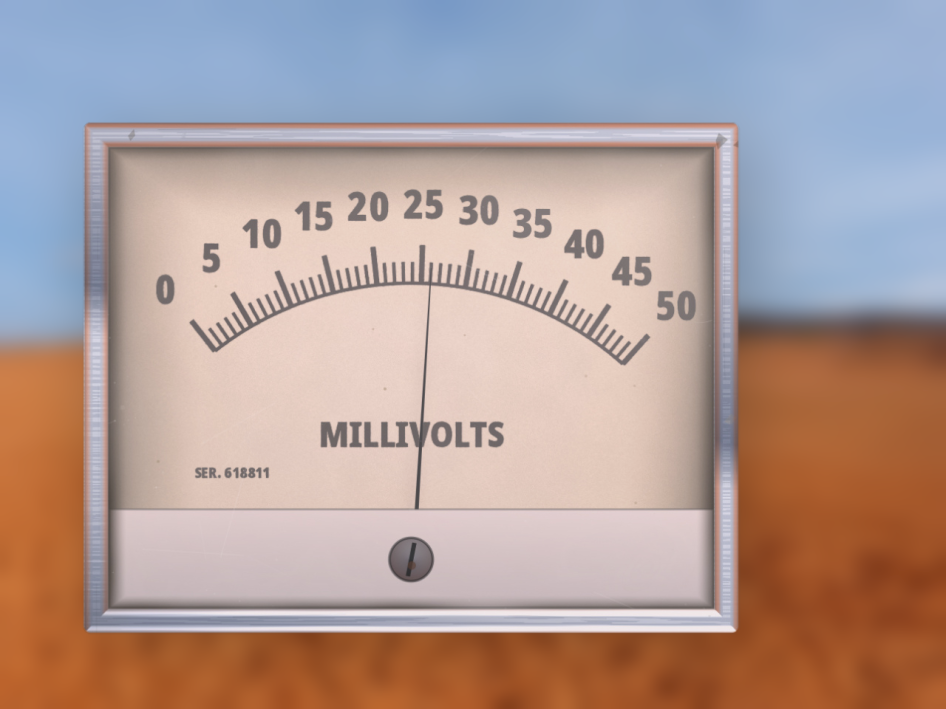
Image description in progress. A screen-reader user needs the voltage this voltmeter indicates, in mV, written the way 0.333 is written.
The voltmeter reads 26
